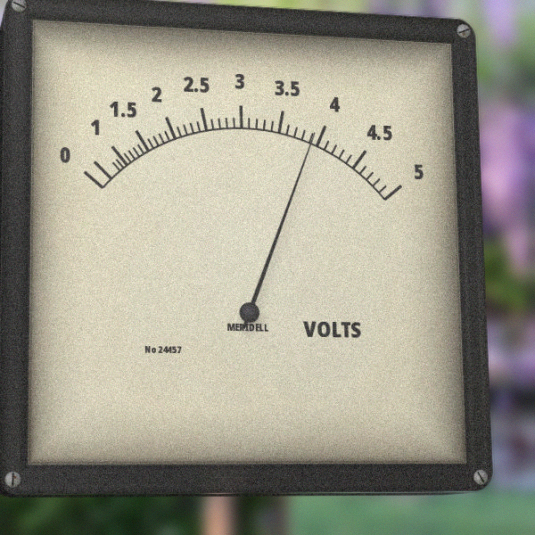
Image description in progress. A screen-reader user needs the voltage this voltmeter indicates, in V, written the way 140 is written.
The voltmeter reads 3.9
